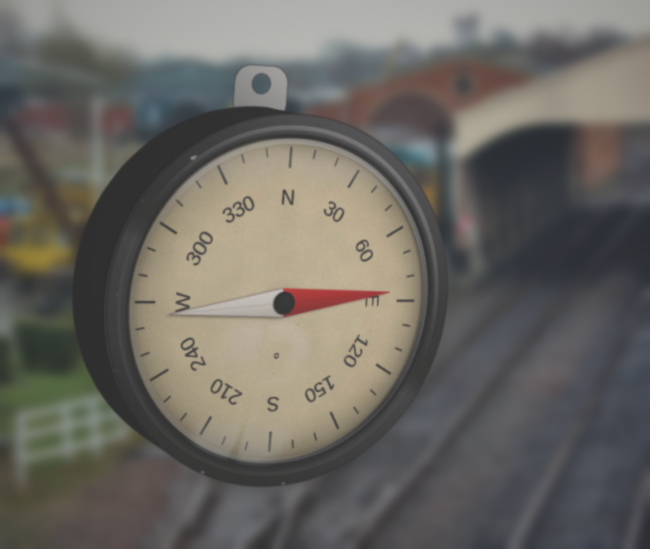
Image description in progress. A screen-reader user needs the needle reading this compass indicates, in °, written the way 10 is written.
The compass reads 85
